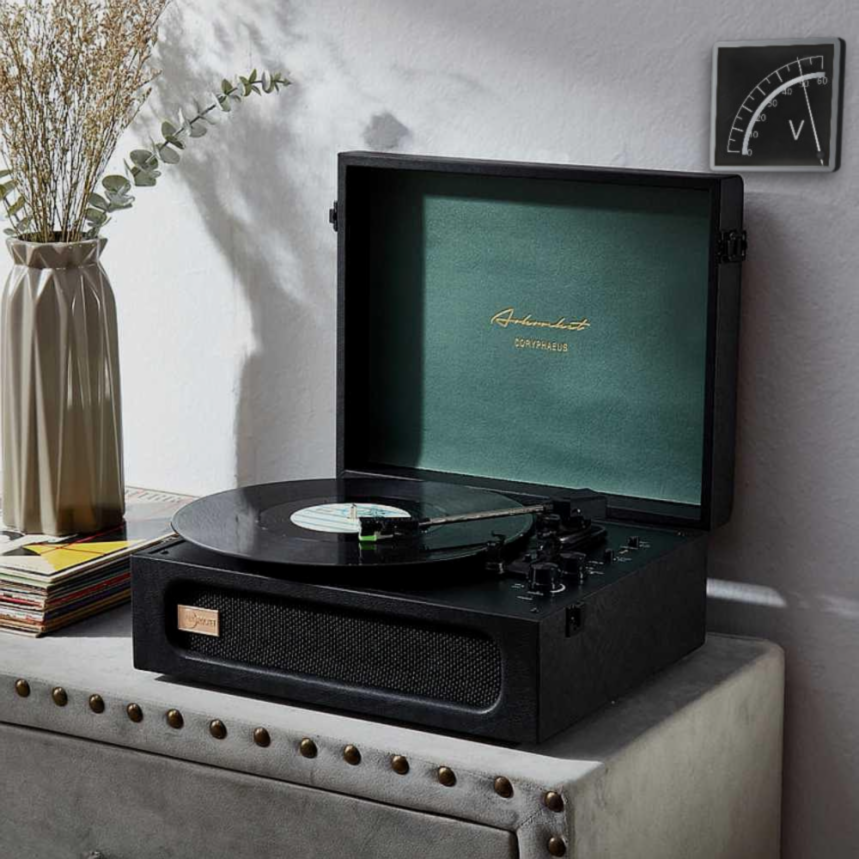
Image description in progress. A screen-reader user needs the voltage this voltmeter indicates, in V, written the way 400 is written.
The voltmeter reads 50
